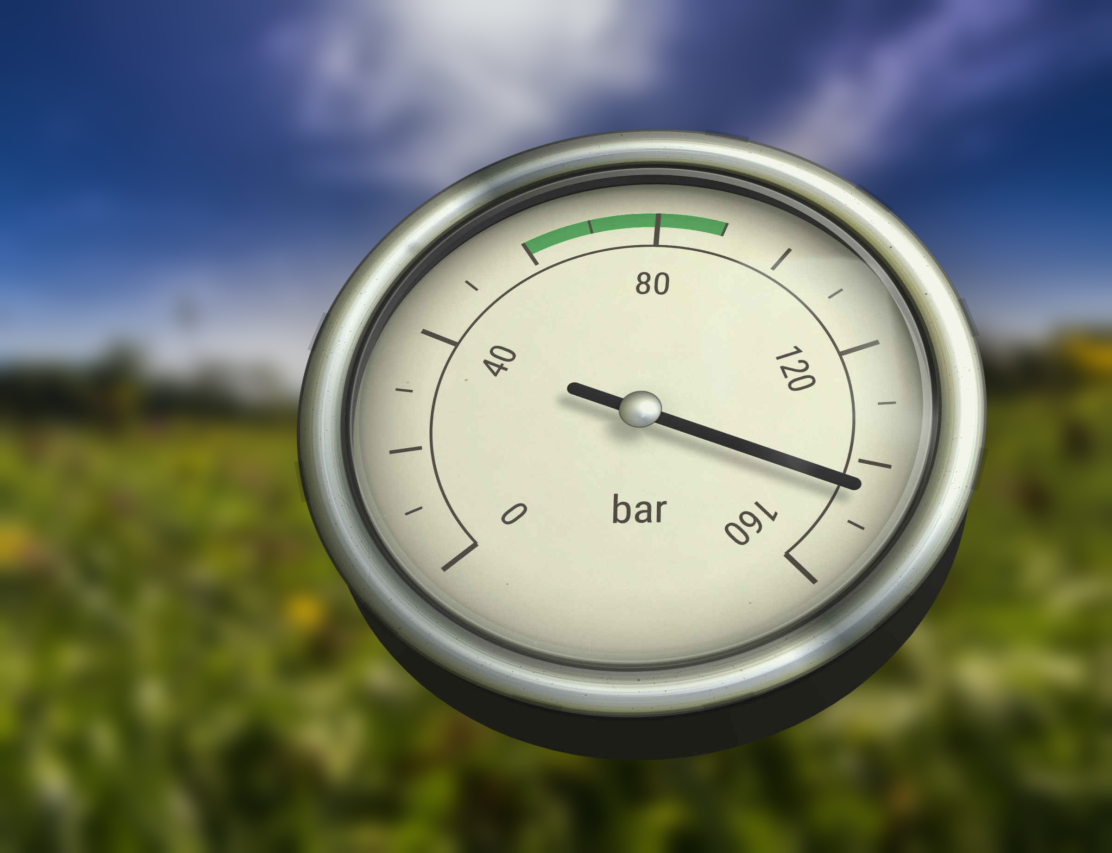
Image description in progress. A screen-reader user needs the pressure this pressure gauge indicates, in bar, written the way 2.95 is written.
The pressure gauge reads 145
